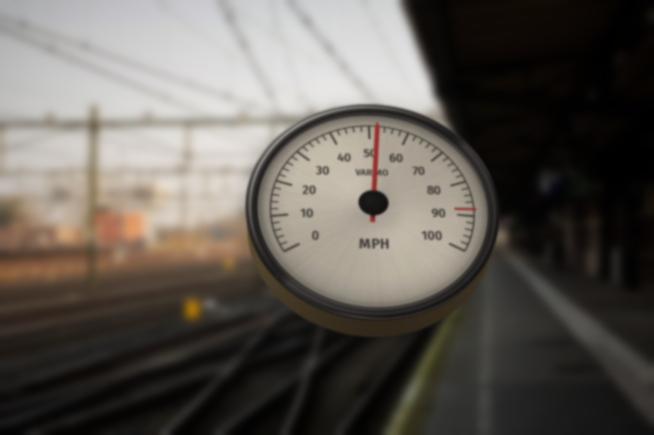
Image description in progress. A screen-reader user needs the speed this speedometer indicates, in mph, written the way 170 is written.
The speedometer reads 52
